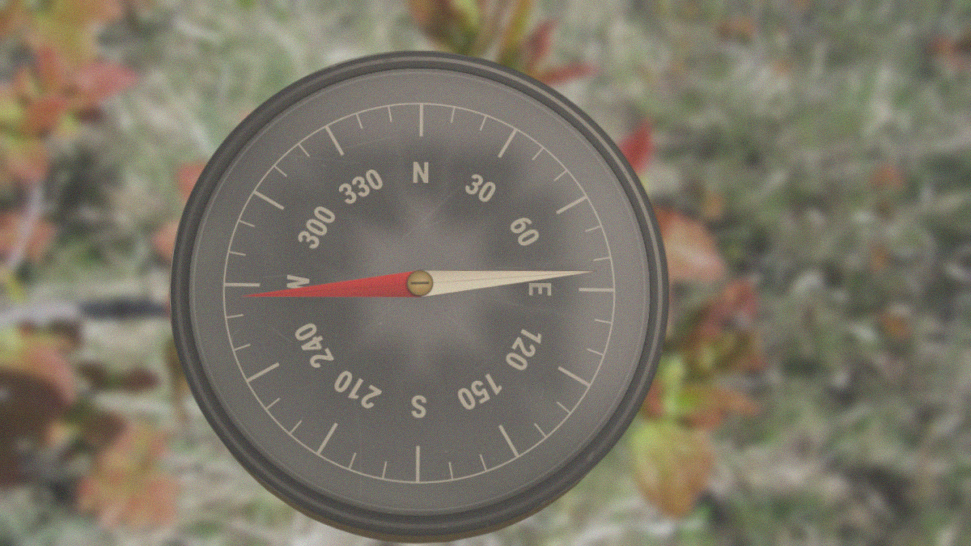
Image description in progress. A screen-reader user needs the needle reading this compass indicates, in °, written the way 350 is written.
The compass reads 265
